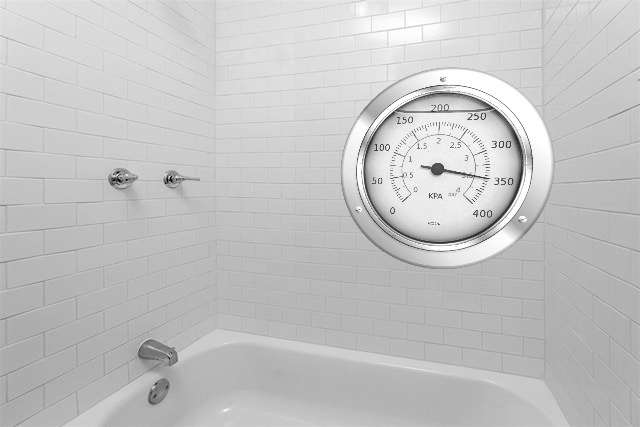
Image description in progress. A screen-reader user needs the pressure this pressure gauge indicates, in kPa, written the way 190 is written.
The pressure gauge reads 350
